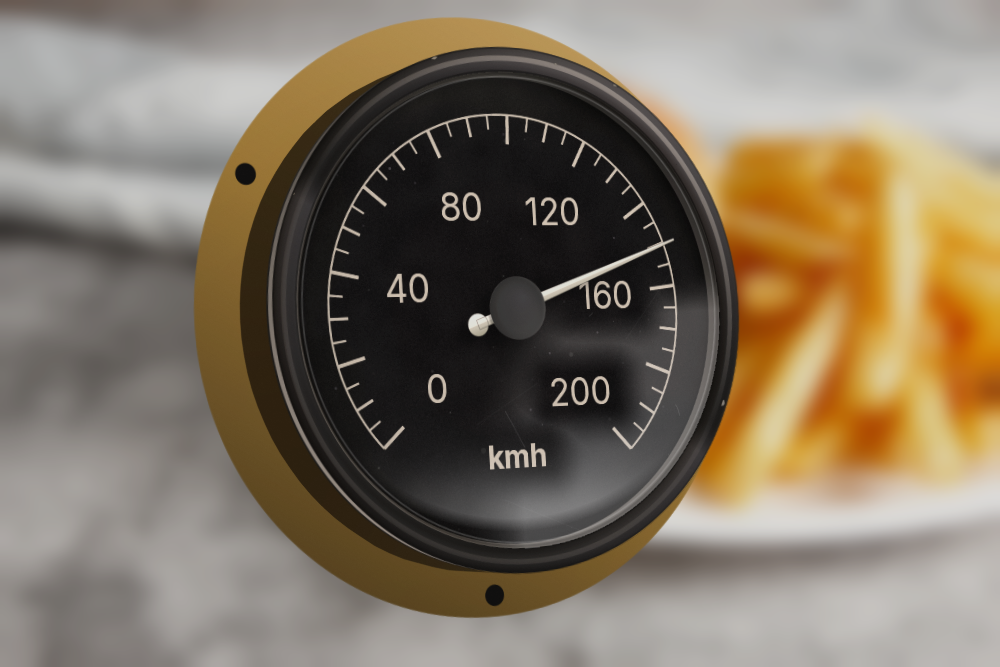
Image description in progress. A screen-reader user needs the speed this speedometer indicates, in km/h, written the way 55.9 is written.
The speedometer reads 150
